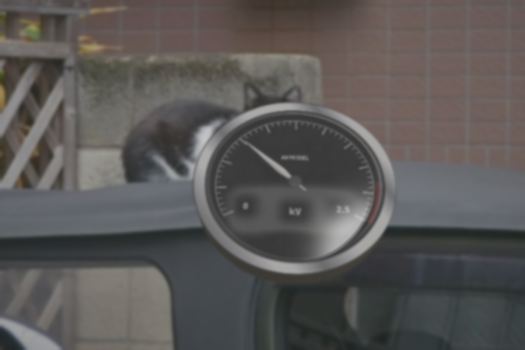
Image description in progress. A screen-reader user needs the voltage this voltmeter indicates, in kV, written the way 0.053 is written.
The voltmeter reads 0.75
